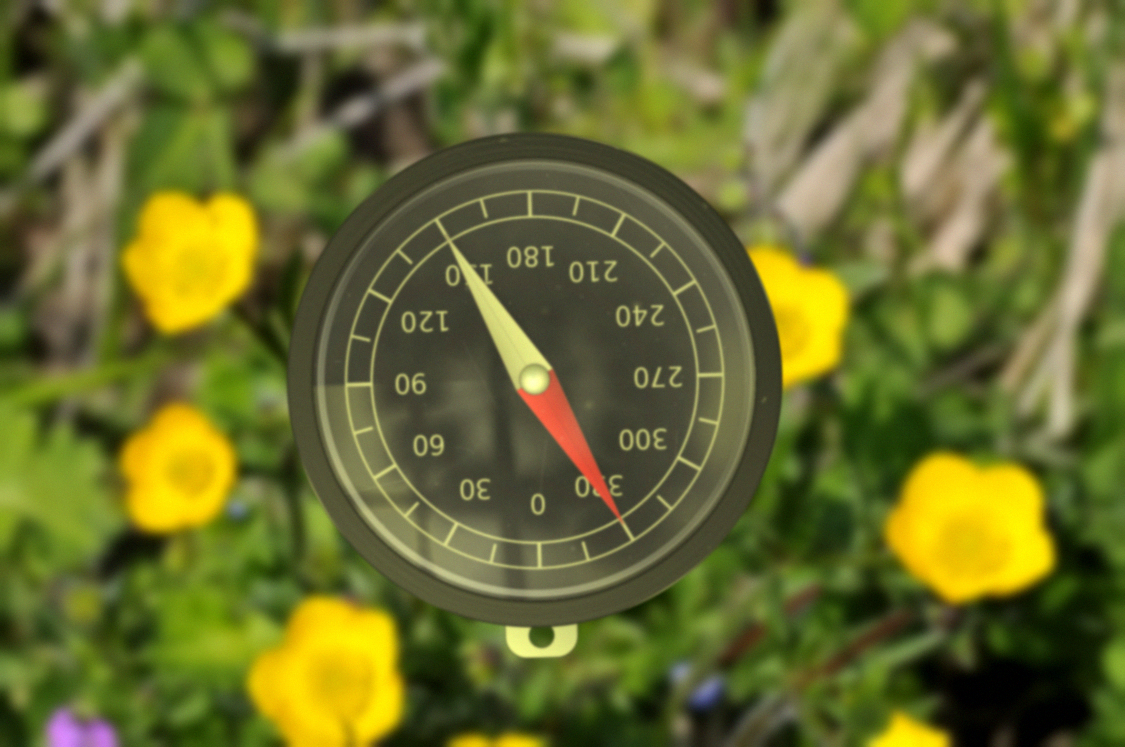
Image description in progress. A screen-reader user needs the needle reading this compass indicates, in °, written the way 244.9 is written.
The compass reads 330
